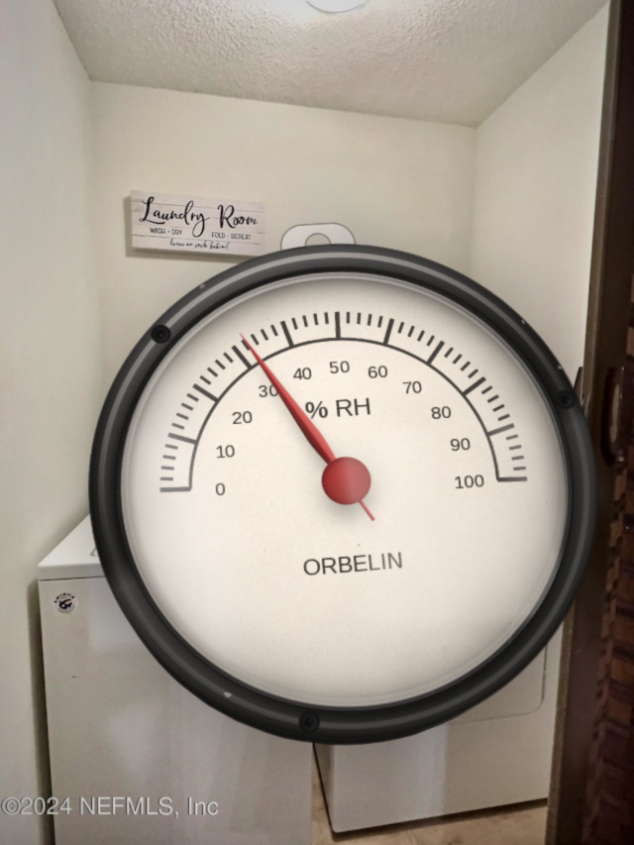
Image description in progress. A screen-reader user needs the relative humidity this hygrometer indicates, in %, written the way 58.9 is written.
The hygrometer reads 32
